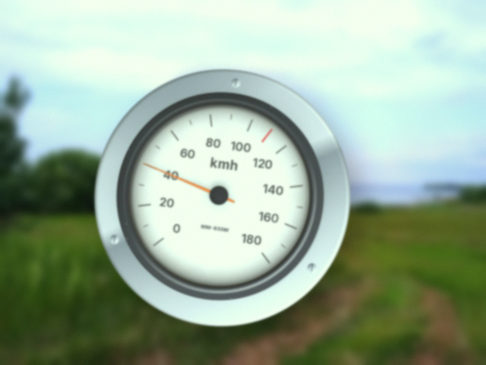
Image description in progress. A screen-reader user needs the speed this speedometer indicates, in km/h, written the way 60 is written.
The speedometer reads 40
